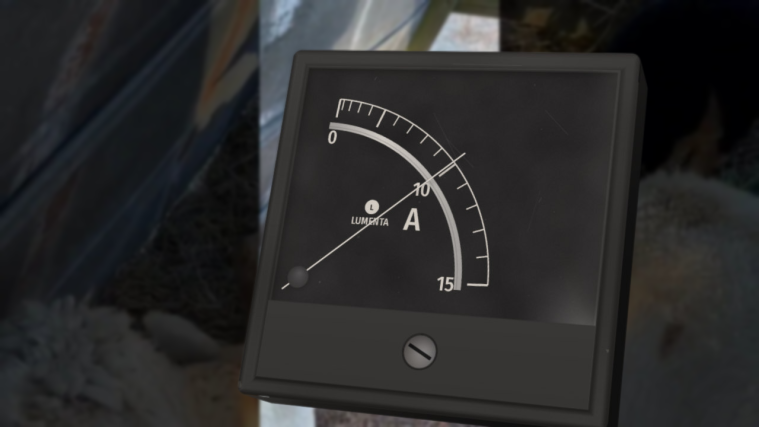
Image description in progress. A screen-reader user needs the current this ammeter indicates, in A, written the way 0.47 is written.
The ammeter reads 10
